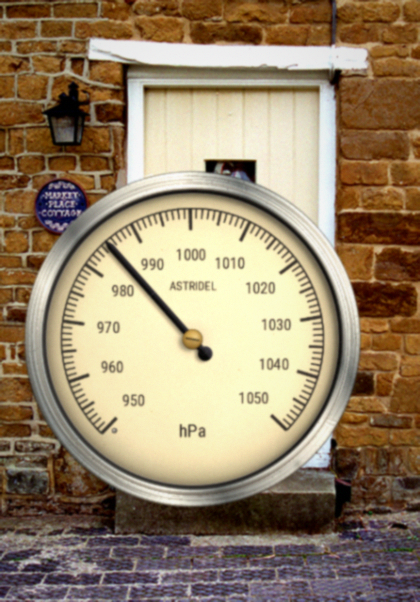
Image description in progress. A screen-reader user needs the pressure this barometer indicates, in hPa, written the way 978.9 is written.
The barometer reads 985
